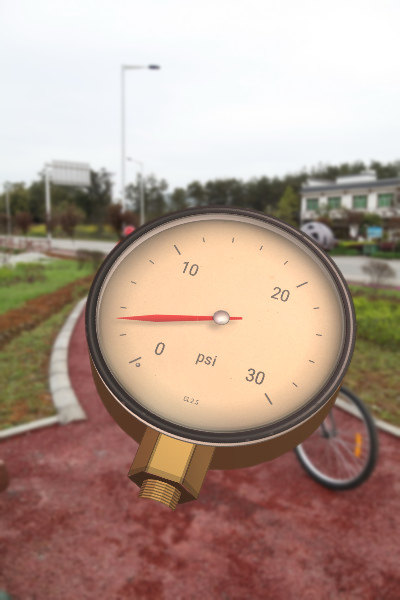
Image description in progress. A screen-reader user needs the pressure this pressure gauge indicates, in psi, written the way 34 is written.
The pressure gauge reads 3
